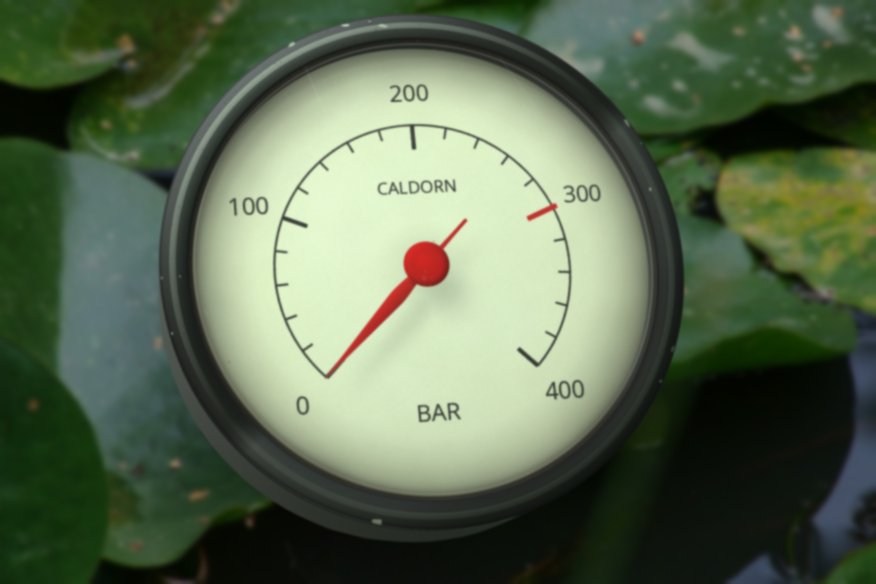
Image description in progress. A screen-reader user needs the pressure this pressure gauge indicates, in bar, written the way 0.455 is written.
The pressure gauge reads 0
